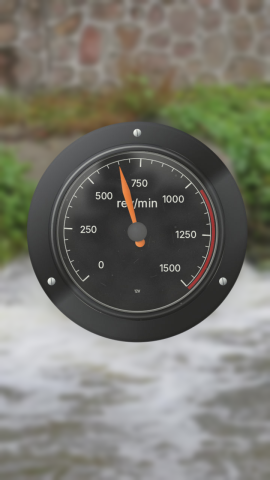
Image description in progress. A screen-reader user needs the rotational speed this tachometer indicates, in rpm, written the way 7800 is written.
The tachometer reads 650
